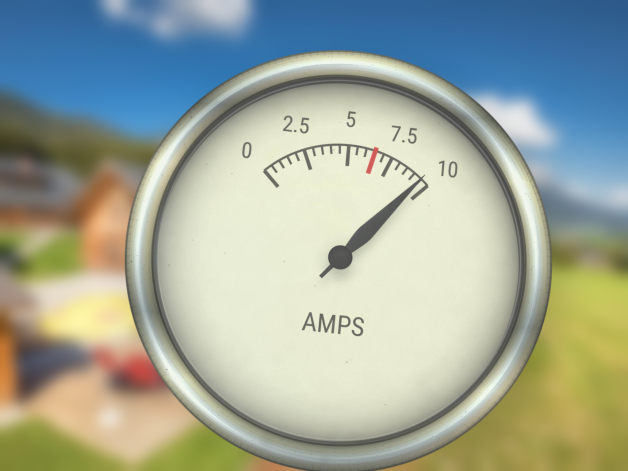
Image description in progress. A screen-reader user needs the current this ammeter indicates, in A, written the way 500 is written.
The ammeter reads 9.5
